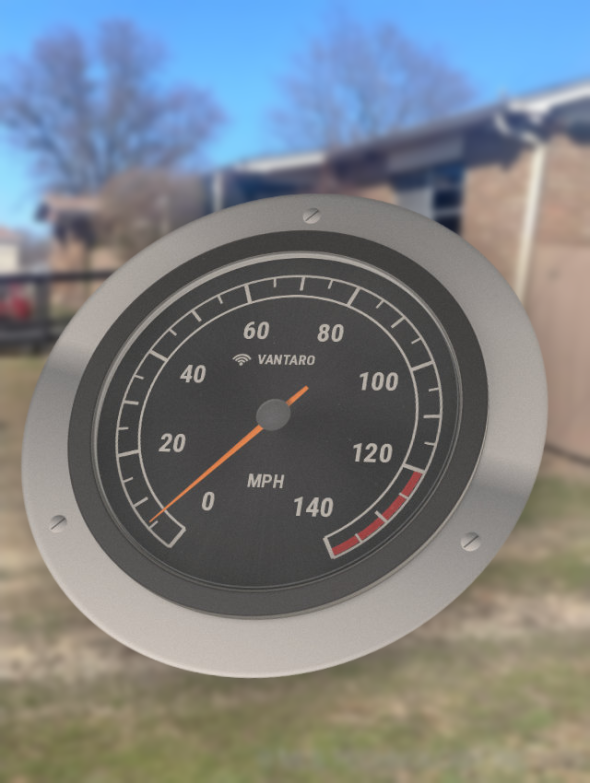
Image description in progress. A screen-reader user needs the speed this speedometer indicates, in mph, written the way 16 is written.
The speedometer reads 5
